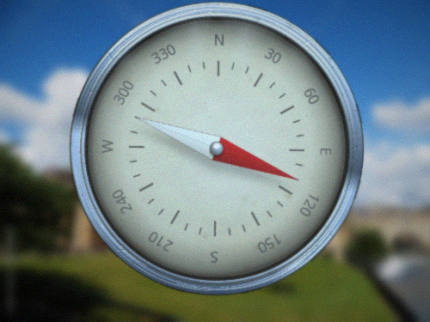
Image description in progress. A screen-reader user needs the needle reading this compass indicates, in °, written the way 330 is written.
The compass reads 110
